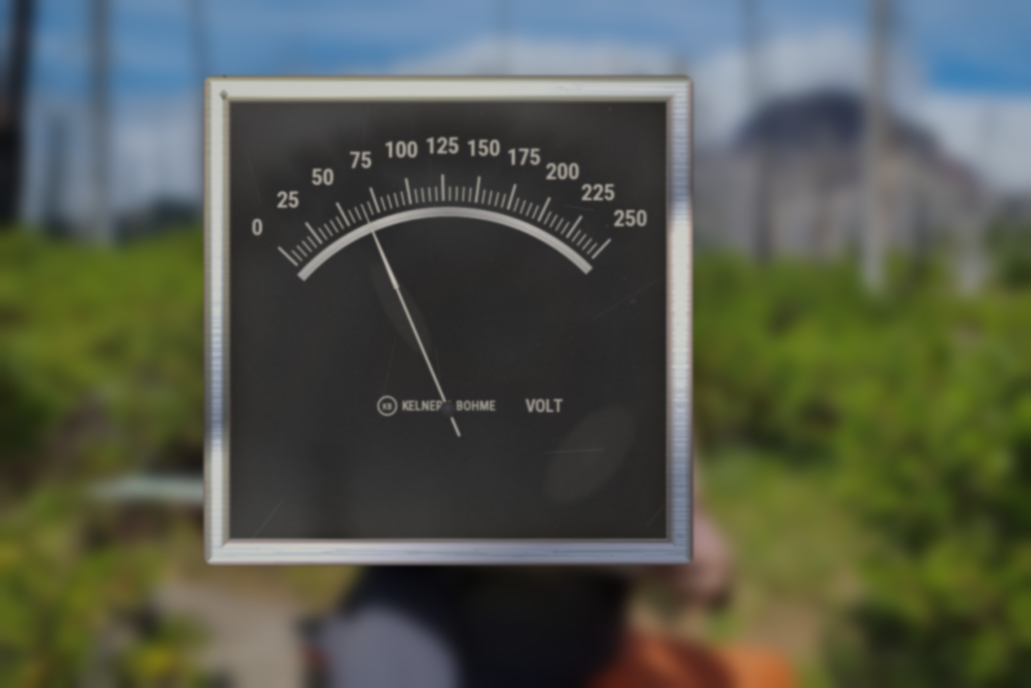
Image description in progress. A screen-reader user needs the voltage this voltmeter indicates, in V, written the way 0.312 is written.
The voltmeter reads 65
